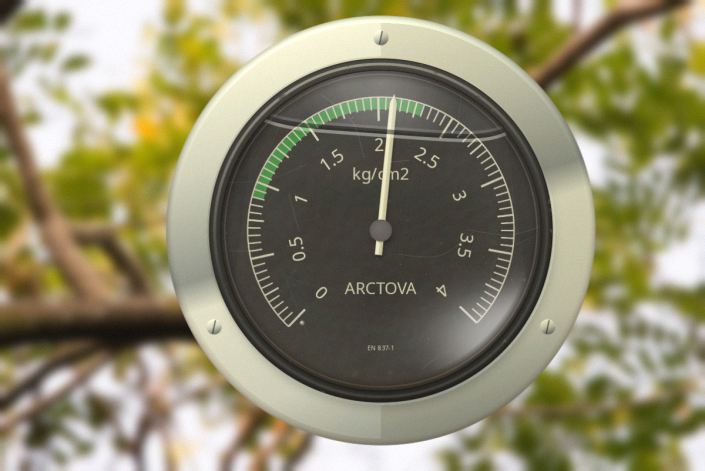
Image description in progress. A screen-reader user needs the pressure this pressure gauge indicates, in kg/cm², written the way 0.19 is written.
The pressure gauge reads 2.1
